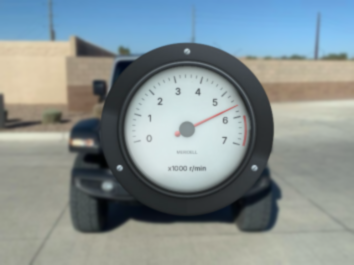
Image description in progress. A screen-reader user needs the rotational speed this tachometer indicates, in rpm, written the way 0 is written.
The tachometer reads 5600
